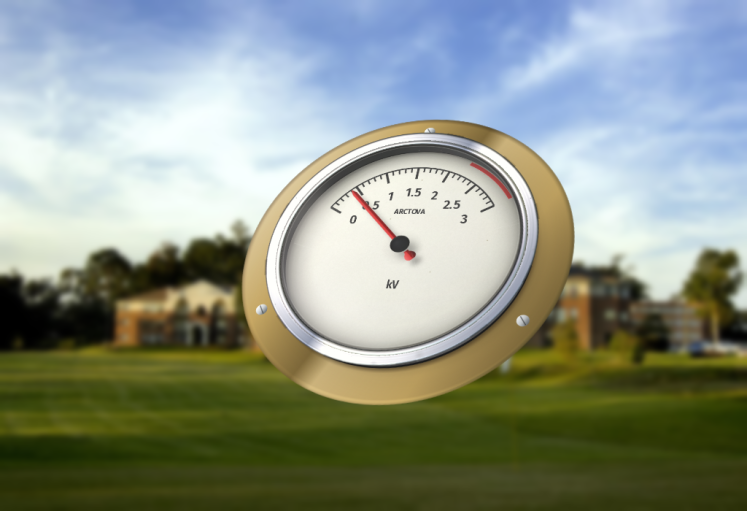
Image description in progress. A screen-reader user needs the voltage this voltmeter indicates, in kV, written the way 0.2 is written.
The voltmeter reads 0.4
